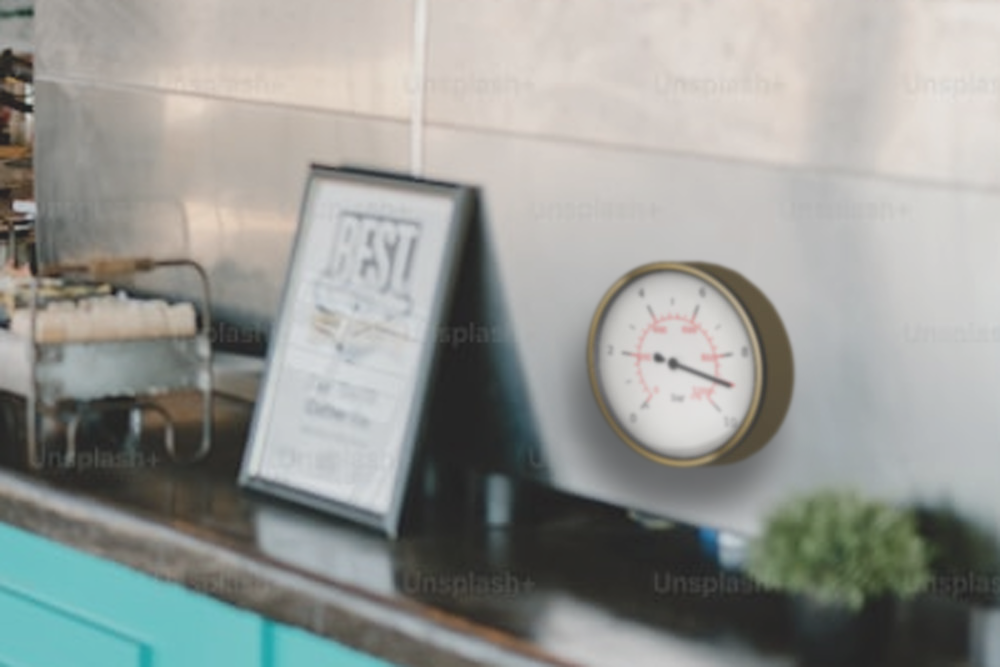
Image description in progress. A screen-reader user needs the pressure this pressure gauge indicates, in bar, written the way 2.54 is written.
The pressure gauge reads 9
